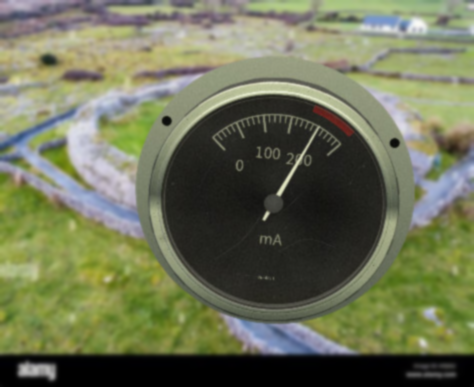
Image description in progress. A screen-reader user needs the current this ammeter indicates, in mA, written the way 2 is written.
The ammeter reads 200
